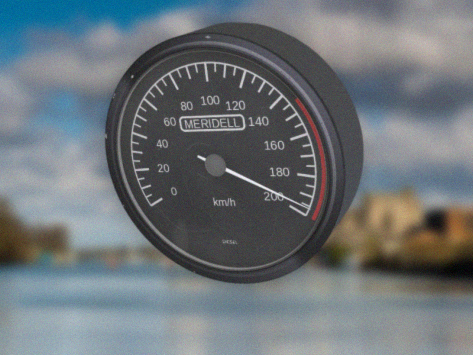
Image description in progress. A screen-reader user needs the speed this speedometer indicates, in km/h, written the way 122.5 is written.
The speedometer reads 195
